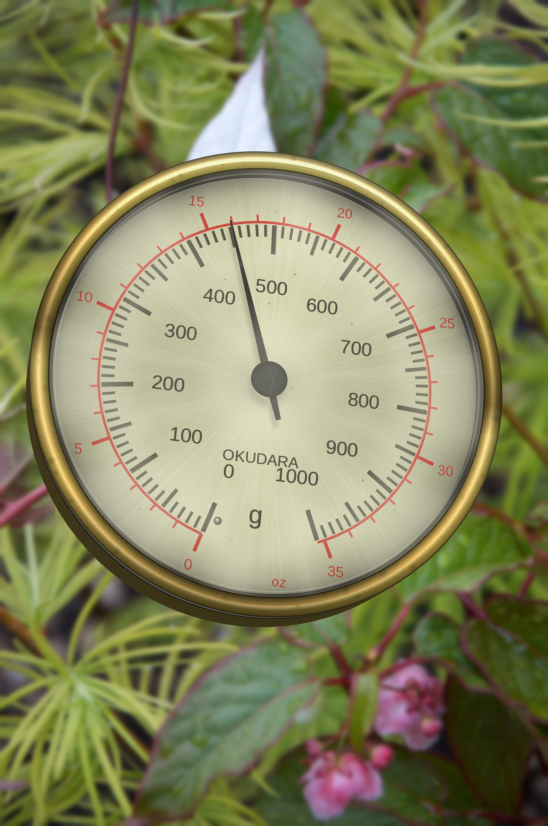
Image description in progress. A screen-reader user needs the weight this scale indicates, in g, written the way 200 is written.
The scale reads 450
